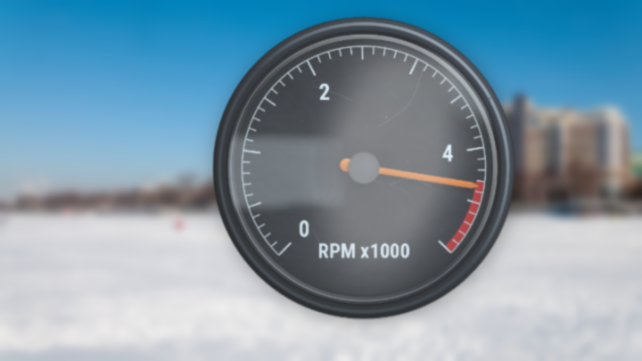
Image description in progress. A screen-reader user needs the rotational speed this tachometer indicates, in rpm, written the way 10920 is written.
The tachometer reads 4350
